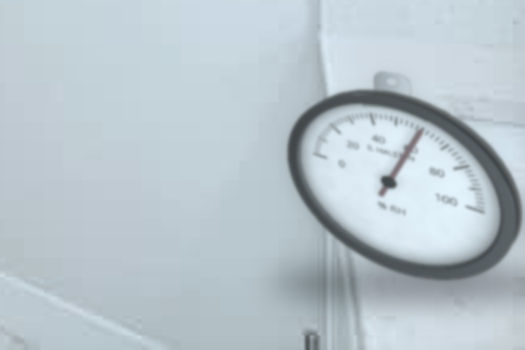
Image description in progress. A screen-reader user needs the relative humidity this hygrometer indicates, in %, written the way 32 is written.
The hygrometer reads 60
